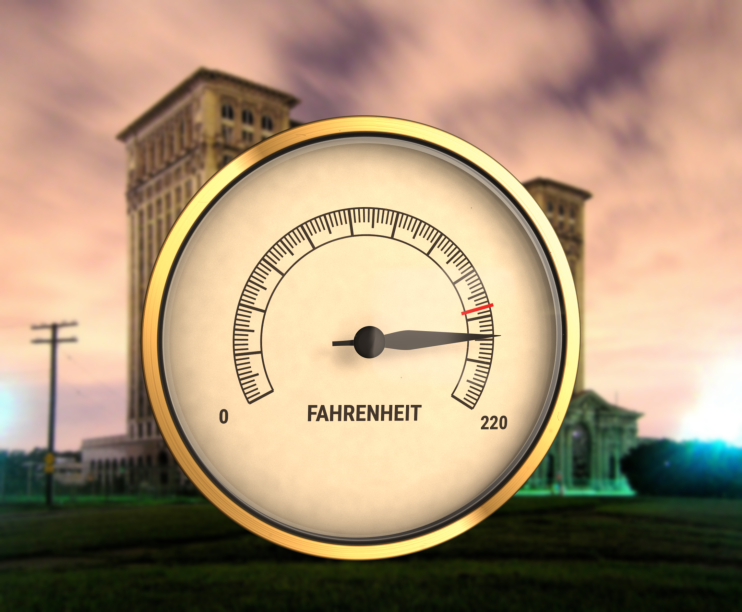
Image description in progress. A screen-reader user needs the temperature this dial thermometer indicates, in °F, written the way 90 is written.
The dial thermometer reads 188
